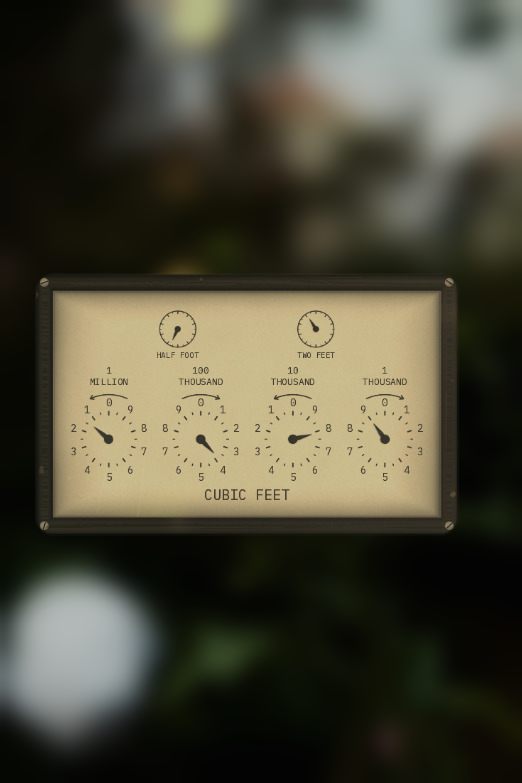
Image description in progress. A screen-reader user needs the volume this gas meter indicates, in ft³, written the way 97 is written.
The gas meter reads 137900
